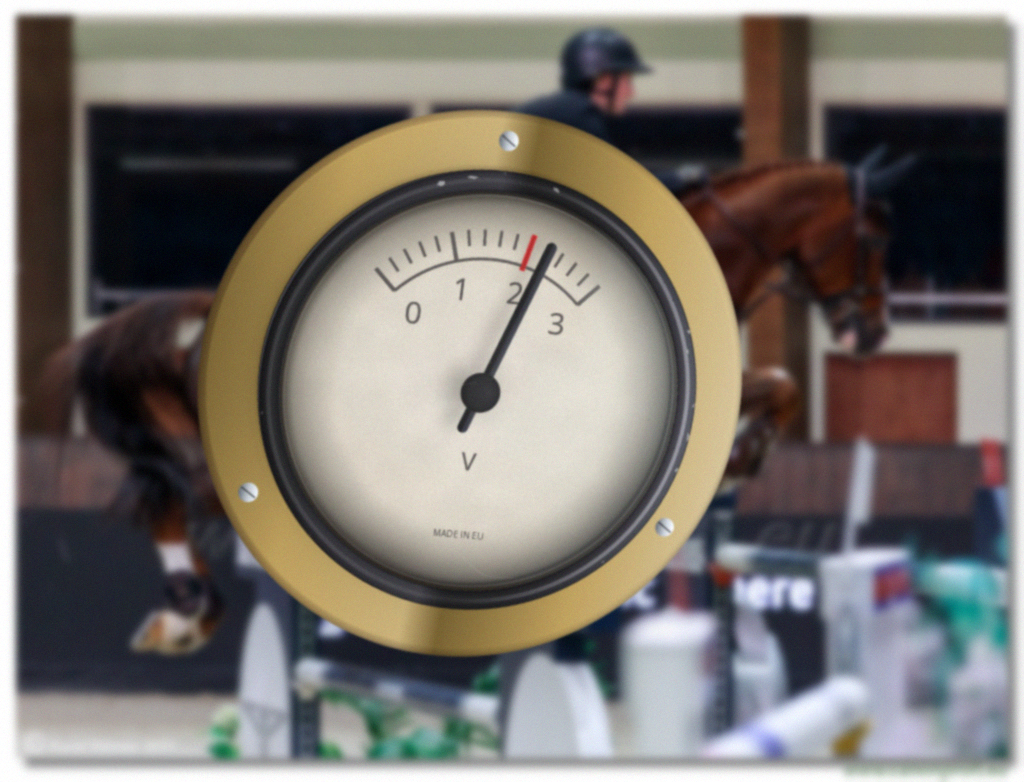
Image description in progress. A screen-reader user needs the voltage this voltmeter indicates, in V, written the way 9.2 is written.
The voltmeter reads 2.2
